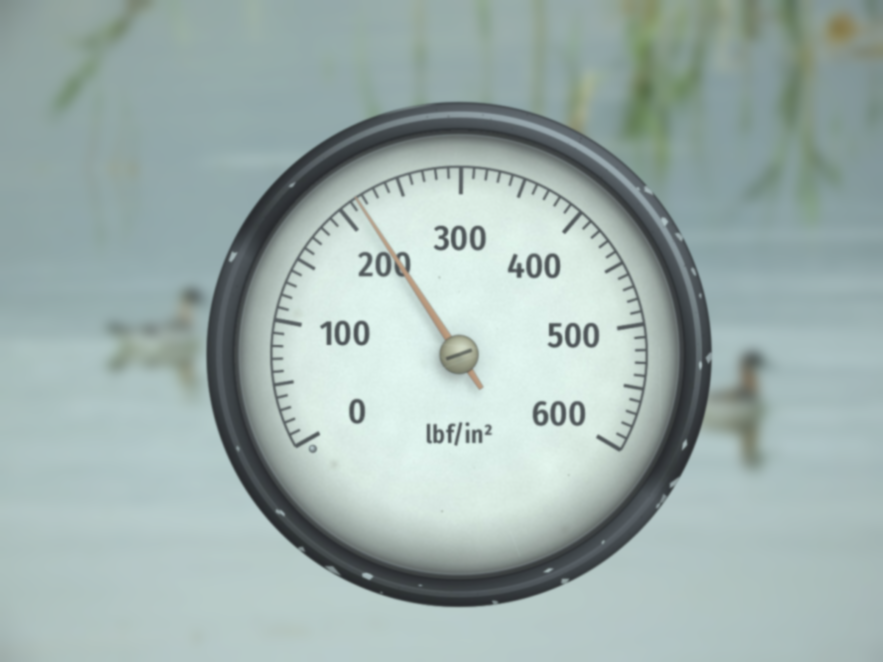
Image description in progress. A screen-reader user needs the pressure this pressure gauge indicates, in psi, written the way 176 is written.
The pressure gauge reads 215
